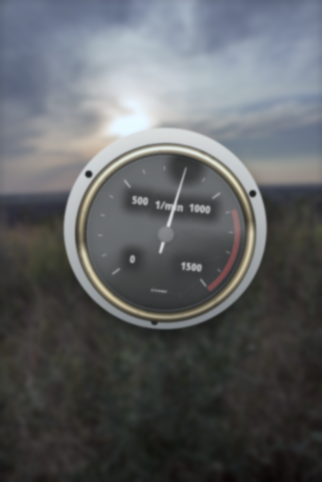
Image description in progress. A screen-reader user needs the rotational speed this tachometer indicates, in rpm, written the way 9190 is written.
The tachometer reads 800
